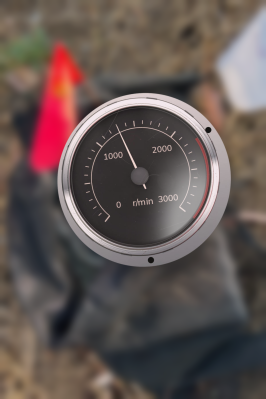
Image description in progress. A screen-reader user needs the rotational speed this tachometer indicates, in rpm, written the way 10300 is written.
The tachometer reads 1300
